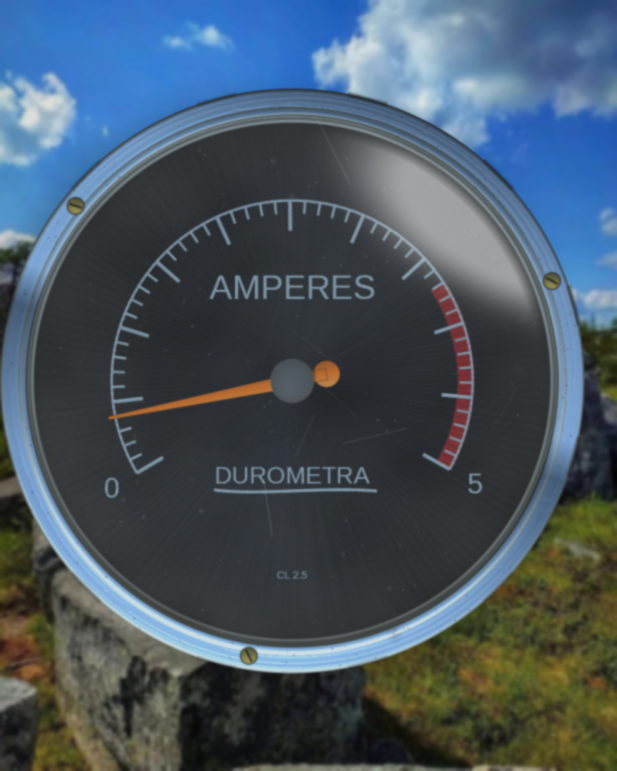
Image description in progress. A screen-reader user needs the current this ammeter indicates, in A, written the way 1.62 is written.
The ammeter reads 0.4
